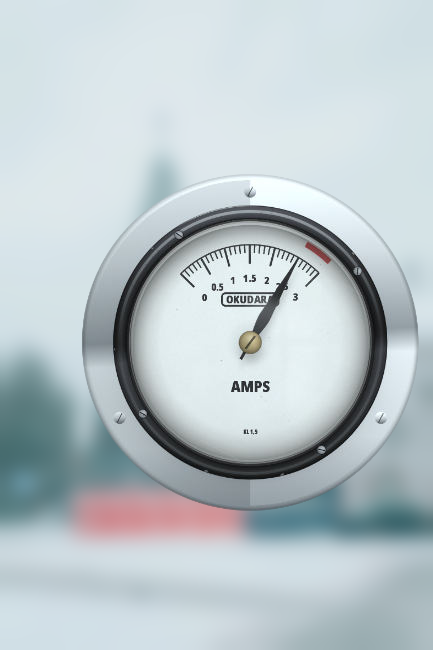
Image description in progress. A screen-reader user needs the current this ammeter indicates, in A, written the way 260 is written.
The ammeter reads 2.5
